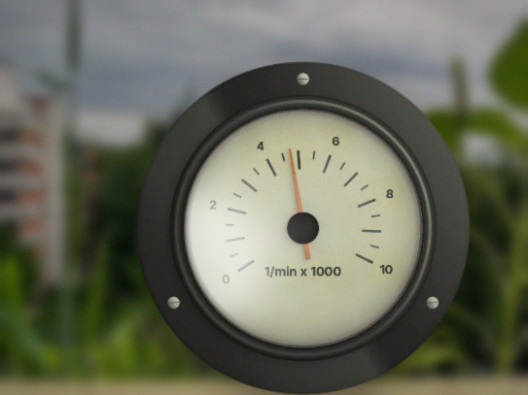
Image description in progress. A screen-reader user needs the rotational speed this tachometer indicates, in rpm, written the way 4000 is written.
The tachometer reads 4750
